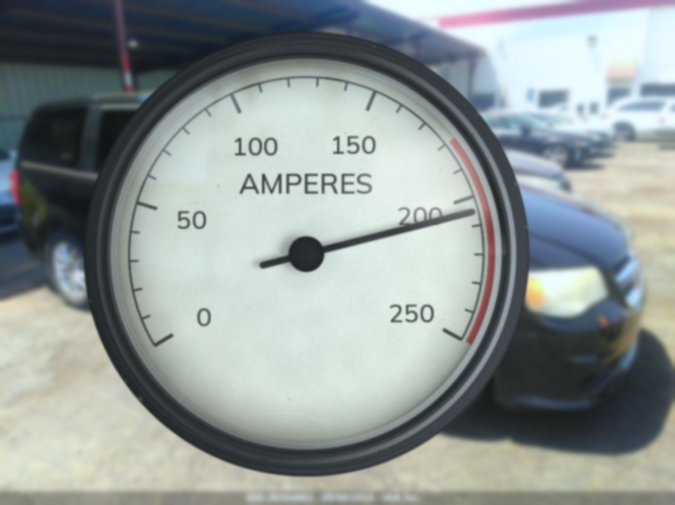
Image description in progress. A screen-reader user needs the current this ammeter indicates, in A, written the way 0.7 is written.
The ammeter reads 205
